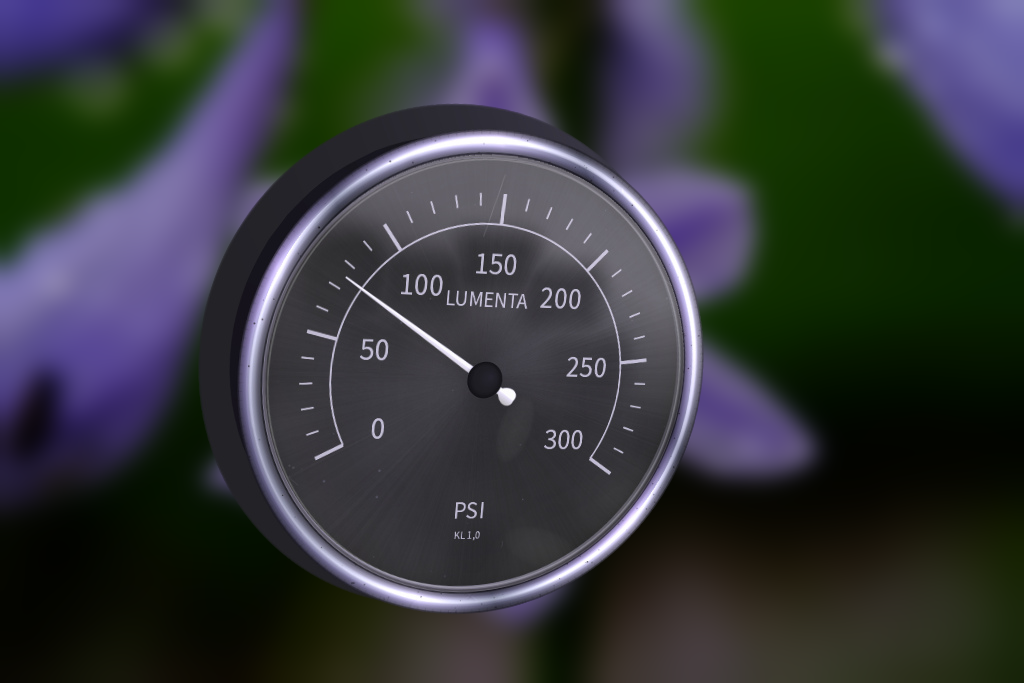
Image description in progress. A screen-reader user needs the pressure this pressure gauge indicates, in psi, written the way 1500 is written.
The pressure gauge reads 75
